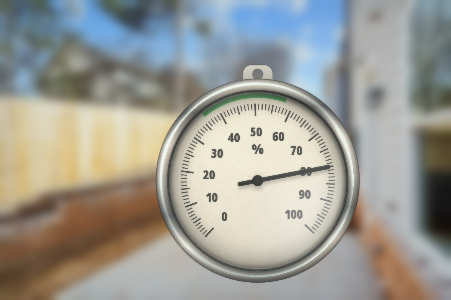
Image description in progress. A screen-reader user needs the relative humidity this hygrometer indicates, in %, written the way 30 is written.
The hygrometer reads 80
